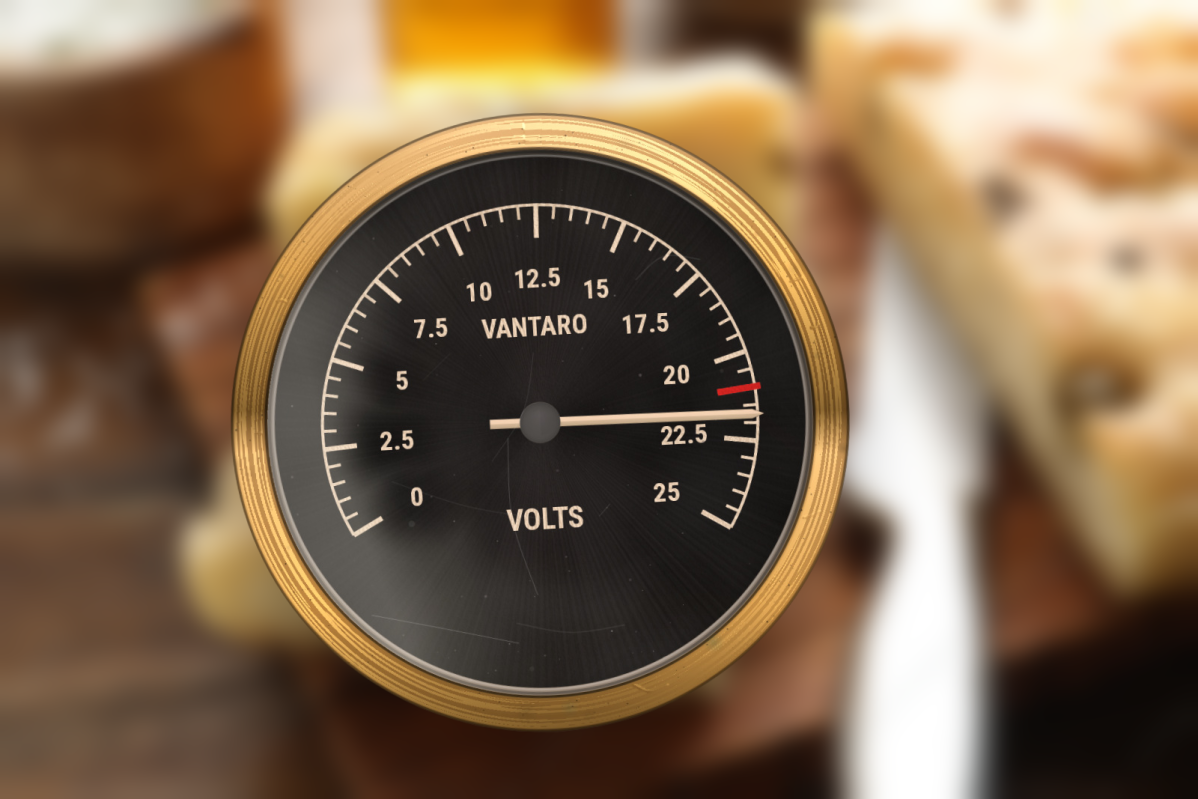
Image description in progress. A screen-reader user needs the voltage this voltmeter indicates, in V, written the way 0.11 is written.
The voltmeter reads 21.75
